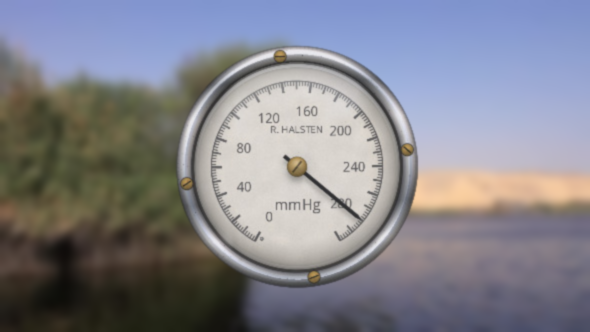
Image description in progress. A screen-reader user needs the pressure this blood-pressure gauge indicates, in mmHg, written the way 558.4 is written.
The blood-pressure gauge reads 280
